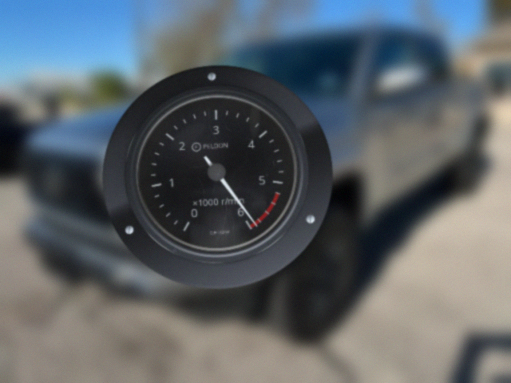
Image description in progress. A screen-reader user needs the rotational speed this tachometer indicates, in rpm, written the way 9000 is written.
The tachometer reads 5900
